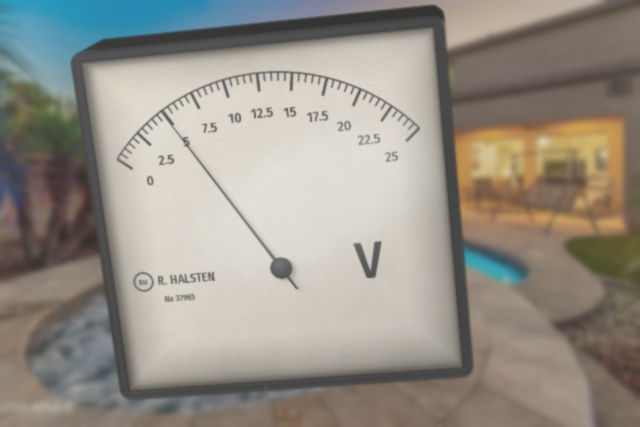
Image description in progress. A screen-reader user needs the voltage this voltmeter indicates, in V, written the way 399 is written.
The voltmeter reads 5
